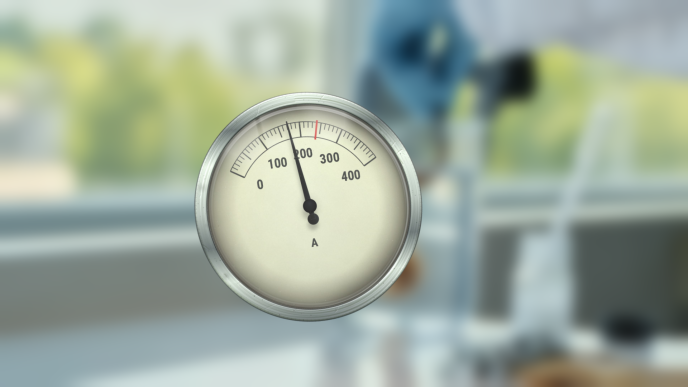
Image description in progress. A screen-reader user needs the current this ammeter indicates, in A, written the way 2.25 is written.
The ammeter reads 170
